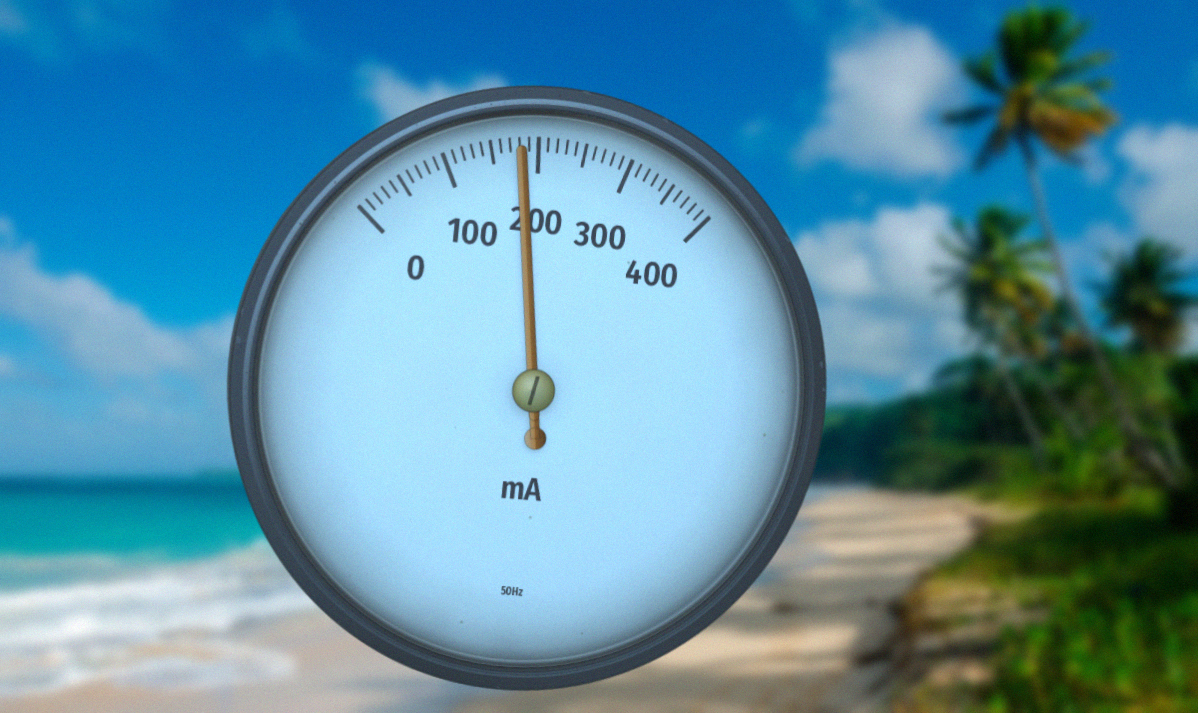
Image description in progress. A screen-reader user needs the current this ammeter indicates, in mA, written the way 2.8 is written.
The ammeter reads 180
